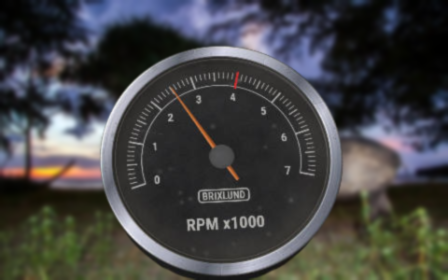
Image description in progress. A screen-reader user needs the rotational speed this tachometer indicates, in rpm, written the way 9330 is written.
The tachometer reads 2500
